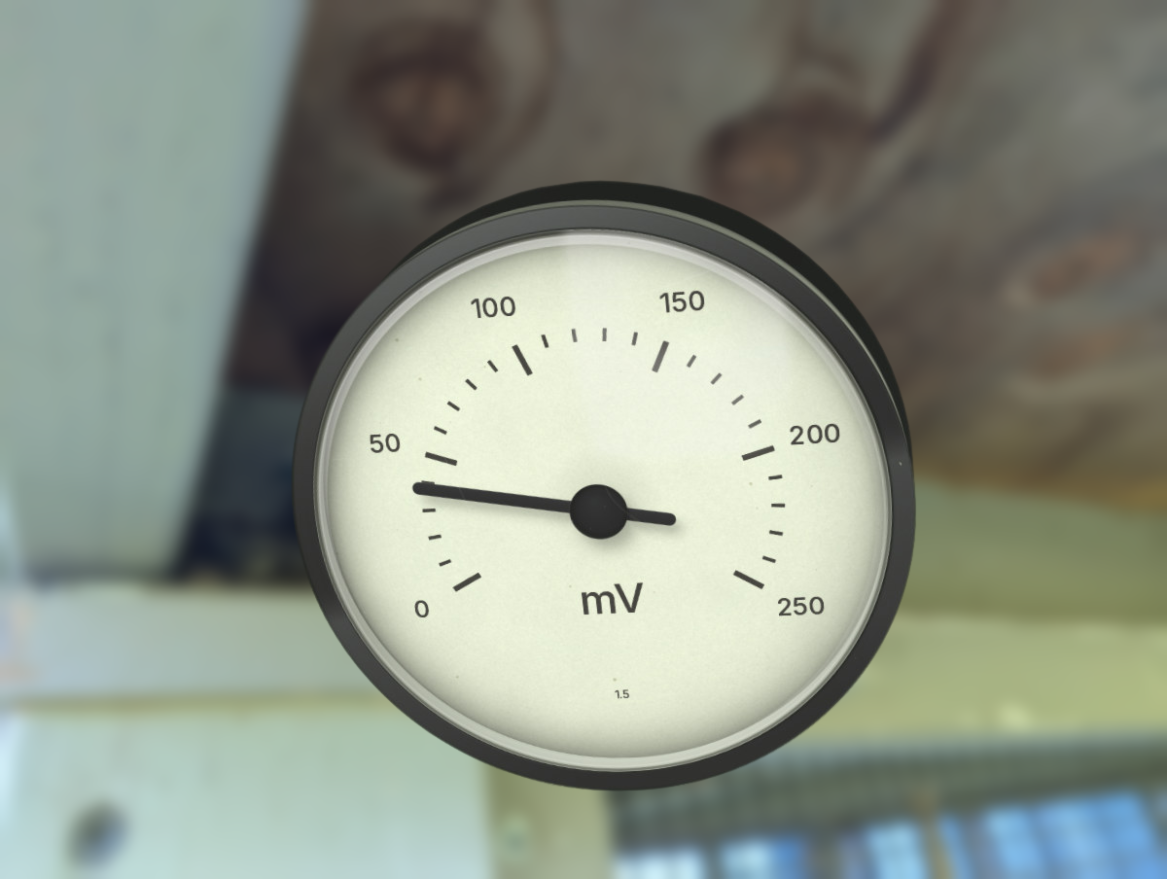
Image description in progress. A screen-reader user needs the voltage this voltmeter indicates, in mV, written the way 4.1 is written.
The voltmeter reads 40
